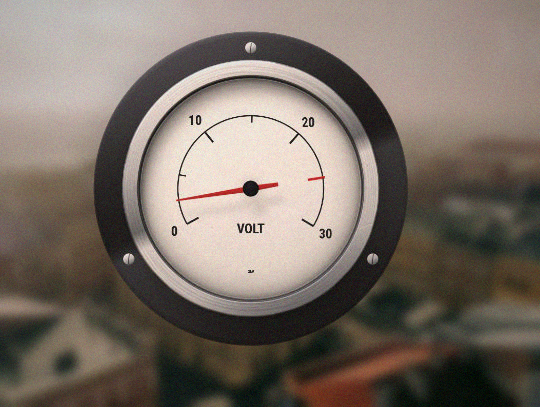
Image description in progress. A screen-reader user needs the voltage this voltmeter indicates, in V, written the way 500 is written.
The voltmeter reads 2.5
